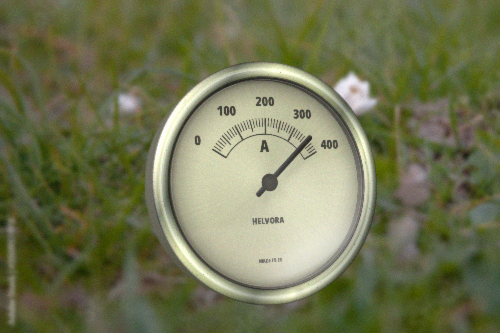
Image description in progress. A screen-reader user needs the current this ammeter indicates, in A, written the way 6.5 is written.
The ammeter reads 350
